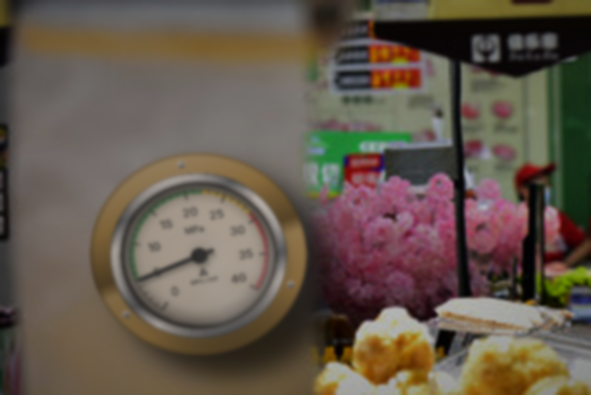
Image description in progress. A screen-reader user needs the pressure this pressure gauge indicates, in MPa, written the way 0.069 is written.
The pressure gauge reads 5
